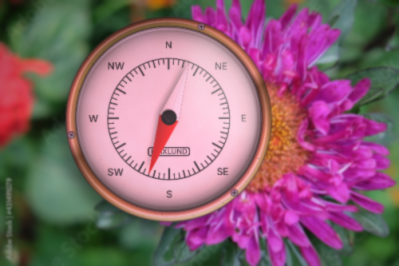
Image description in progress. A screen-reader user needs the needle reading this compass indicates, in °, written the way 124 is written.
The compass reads 200
